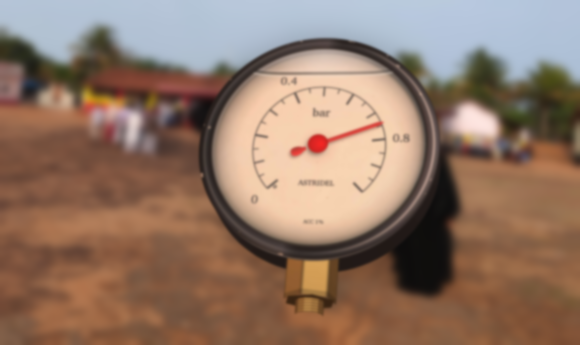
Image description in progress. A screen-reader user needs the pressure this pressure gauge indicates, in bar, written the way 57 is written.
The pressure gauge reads 0.75
